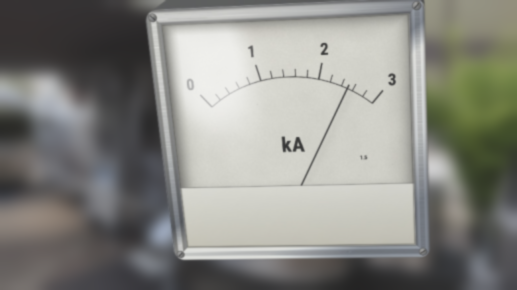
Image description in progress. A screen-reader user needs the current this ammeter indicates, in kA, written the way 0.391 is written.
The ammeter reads 2.5
